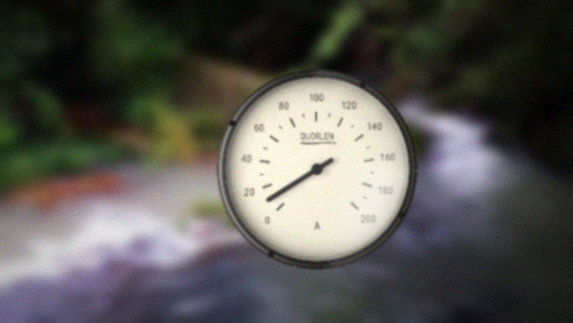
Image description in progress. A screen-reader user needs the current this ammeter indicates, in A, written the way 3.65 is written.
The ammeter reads 10
